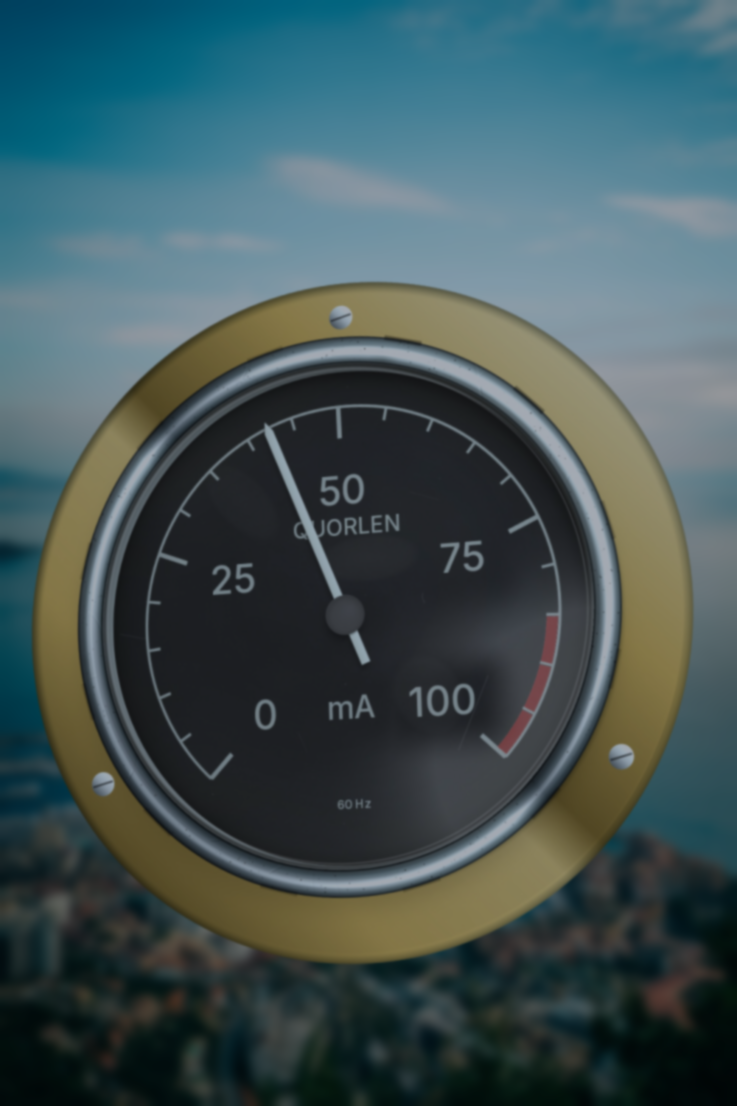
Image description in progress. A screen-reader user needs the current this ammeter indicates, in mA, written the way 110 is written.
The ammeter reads 42.5
